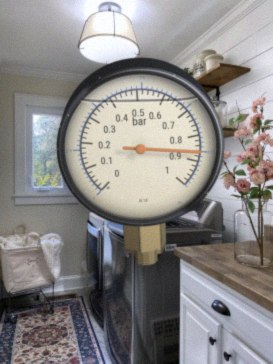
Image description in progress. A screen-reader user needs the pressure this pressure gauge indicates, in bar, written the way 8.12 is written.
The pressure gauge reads 0.86
